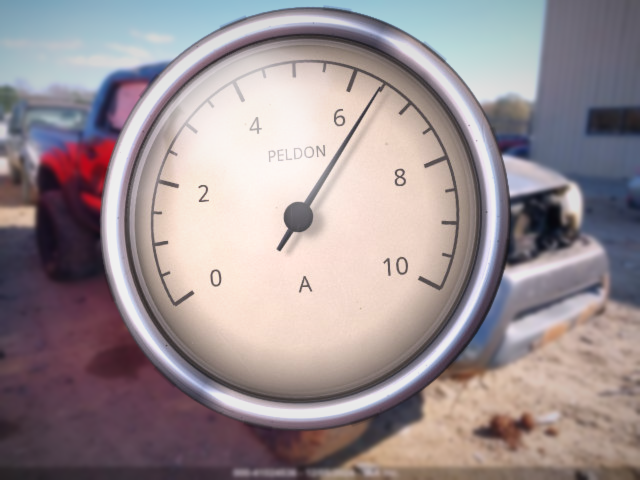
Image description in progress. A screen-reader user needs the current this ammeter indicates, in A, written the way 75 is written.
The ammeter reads 6.5
